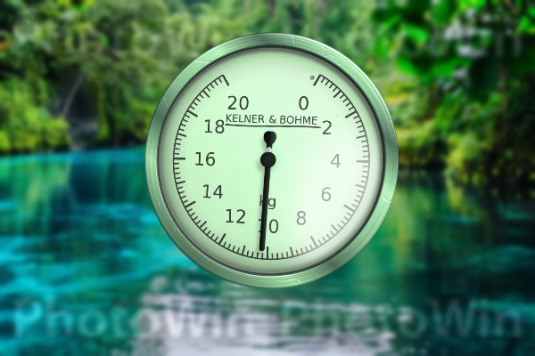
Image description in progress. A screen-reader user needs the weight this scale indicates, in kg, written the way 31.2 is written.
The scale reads 10.2
